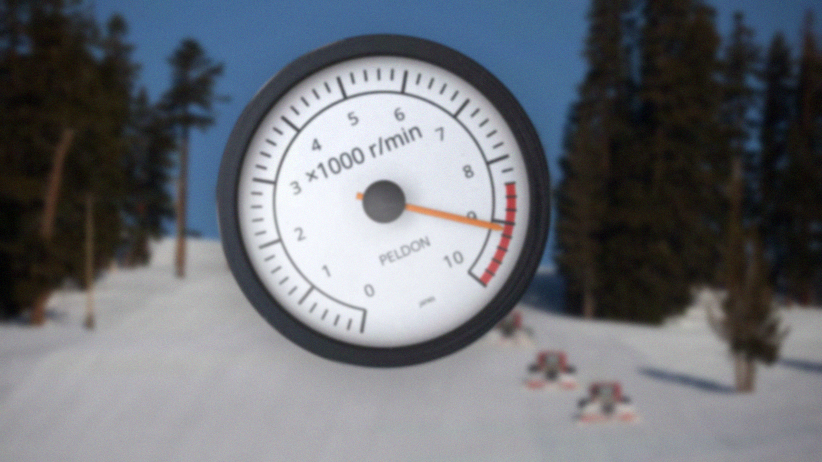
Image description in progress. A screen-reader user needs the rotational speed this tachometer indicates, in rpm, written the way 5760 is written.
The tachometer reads 9100
